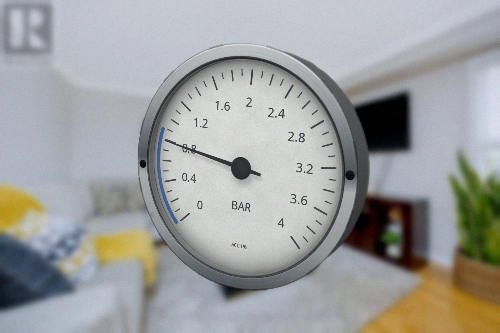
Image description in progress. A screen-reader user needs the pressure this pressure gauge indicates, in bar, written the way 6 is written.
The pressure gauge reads 0.8
